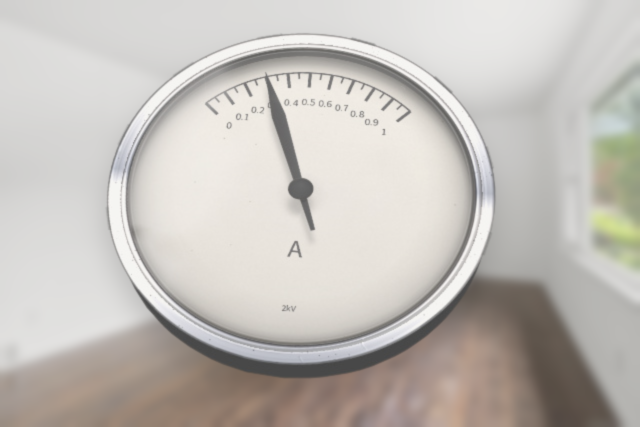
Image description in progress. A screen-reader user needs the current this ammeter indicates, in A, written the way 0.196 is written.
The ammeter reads 0.3
